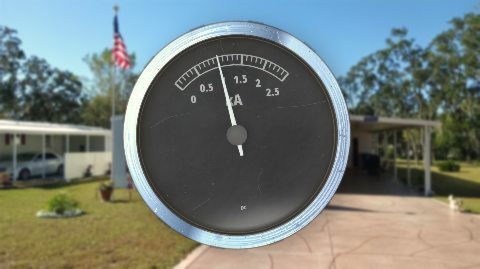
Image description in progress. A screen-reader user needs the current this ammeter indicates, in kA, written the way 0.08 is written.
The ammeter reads 1
